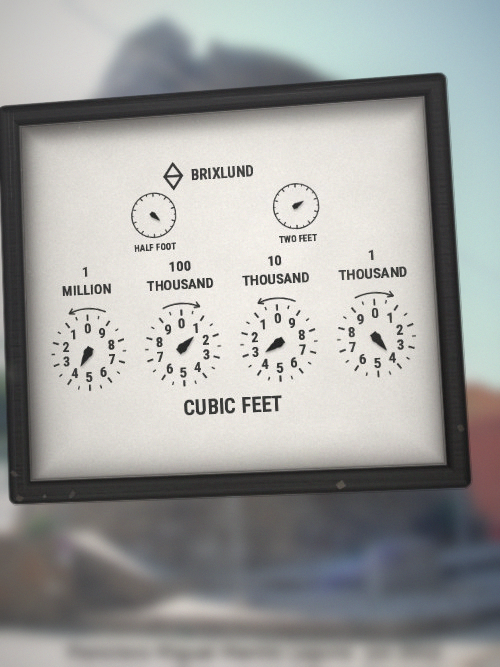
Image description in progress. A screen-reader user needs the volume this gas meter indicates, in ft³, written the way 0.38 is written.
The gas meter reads 413400
